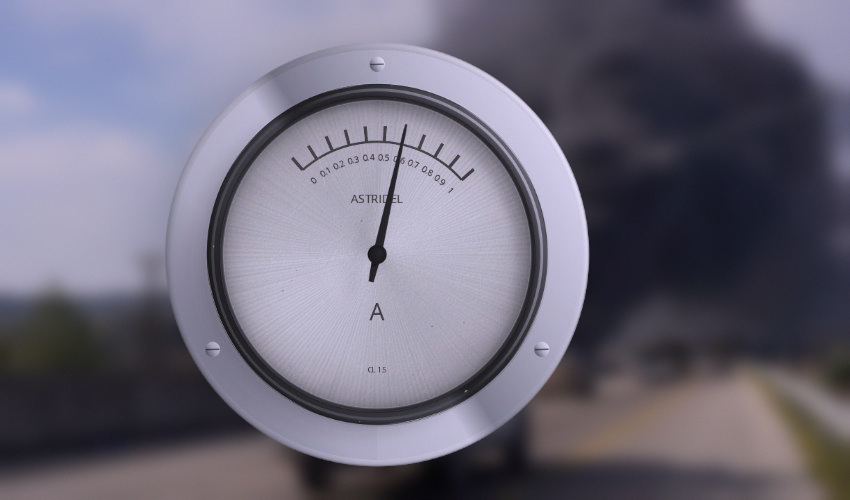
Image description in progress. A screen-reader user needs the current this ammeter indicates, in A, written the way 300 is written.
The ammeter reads 0.6
